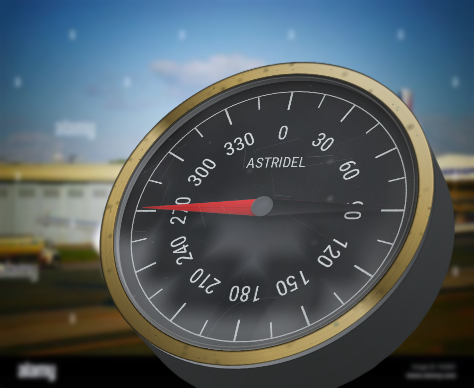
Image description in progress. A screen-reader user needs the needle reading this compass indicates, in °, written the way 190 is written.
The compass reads 270
